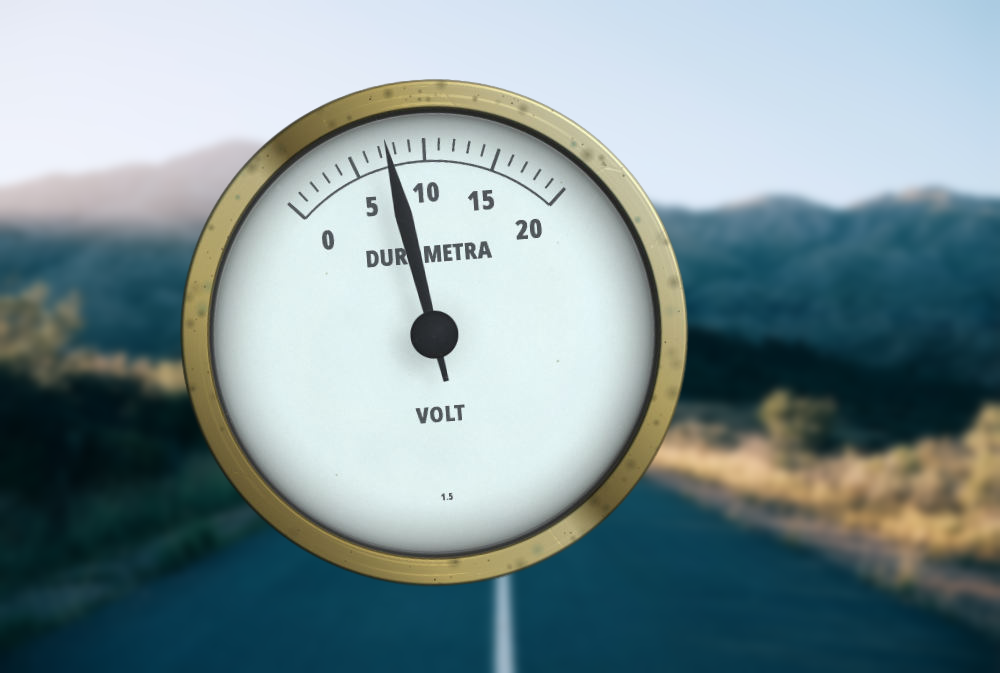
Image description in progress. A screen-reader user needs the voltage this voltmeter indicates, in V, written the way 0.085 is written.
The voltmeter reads 7.5
